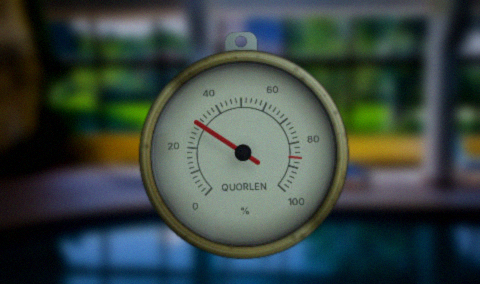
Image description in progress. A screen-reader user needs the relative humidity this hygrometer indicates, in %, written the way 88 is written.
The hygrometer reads 30
